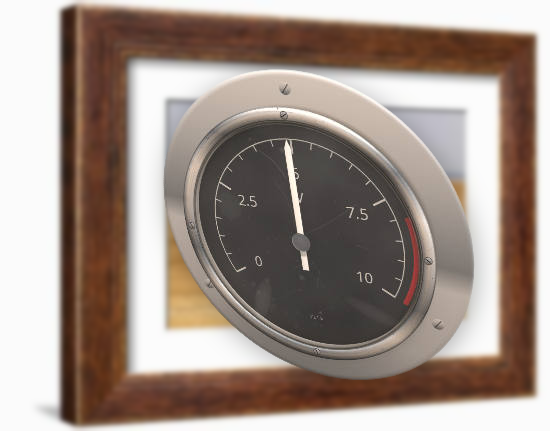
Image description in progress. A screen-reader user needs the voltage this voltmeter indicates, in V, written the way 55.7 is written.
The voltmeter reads 5
